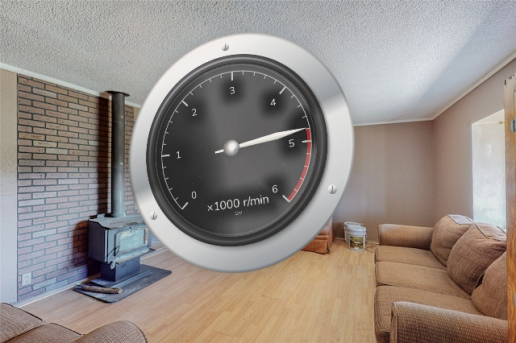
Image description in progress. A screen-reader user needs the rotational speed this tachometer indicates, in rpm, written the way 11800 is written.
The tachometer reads 4800
